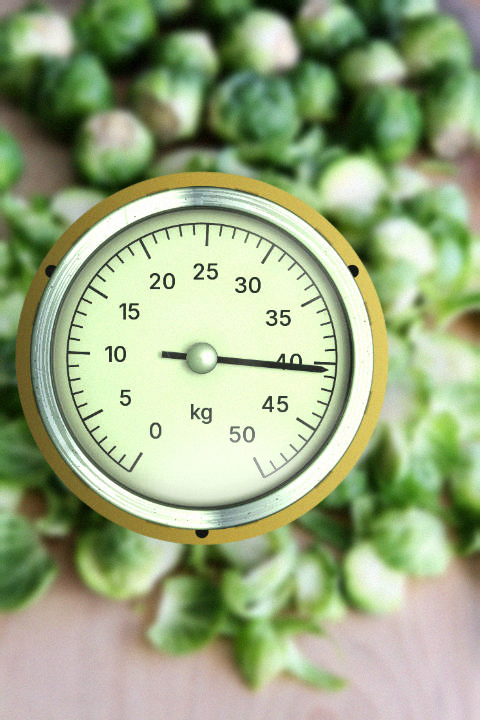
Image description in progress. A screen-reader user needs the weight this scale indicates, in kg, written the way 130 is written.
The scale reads 40.5
